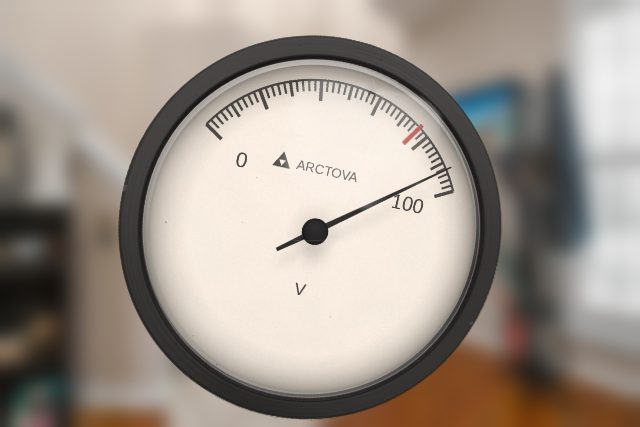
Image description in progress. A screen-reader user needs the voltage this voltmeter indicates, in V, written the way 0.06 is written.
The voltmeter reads 92
